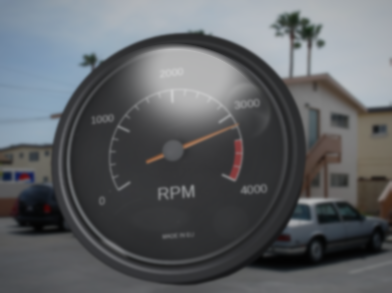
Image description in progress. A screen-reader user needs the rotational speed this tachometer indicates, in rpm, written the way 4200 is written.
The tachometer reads 3200
